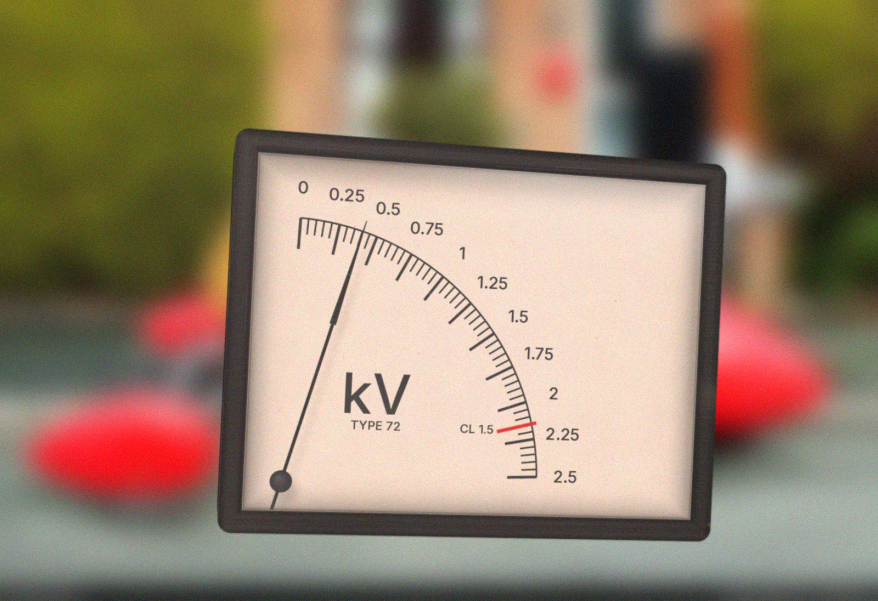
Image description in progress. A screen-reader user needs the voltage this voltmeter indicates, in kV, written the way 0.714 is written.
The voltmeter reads 0.4
